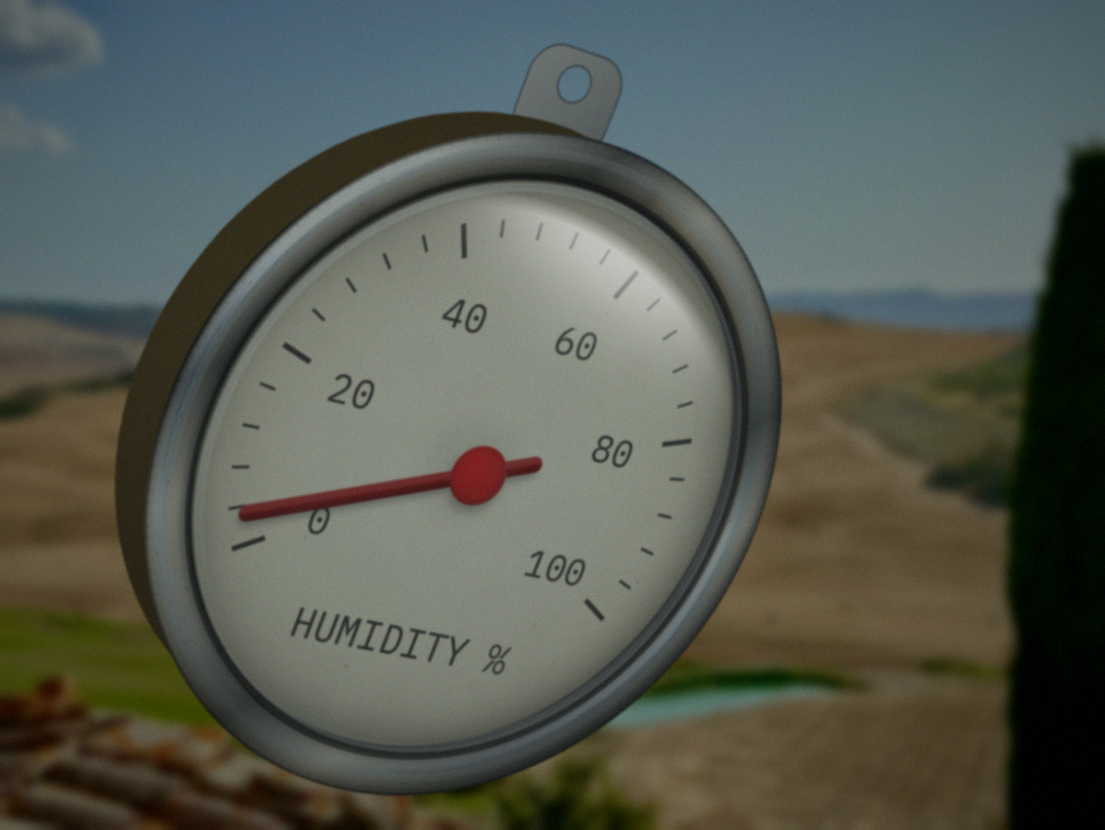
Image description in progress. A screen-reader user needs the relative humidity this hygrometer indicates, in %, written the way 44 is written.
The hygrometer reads 4
